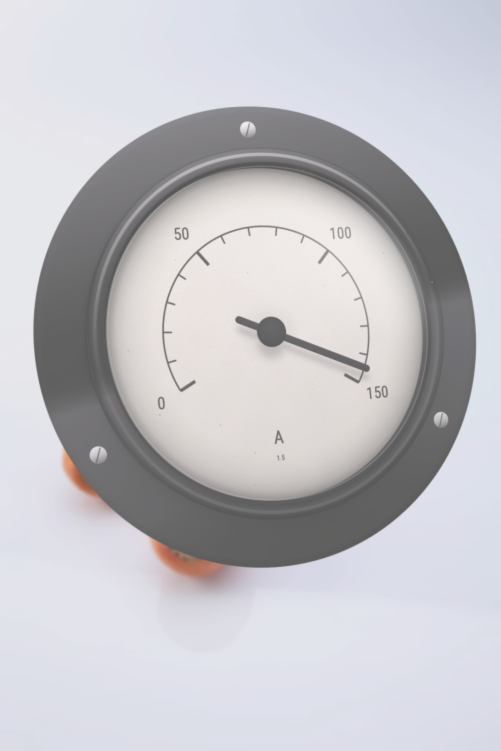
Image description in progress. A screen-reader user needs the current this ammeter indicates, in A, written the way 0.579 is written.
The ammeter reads 145
